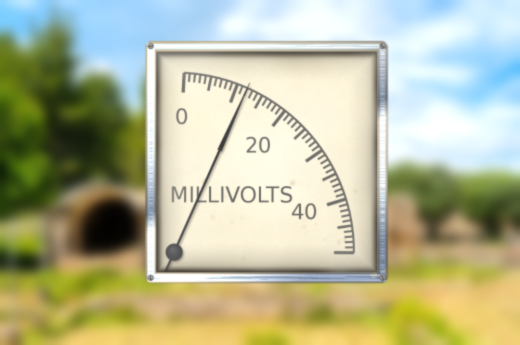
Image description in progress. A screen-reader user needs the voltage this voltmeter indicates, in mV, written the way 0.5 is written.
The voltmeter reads 12
